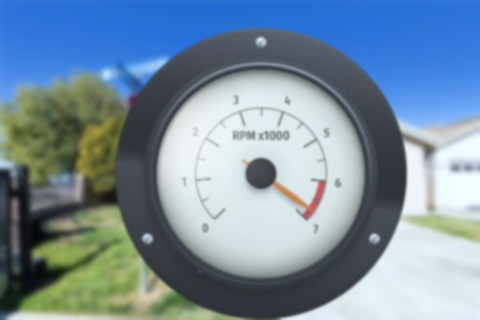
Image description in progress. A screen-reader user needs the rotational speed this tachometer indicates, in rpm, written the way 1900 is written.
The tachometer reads 6750
